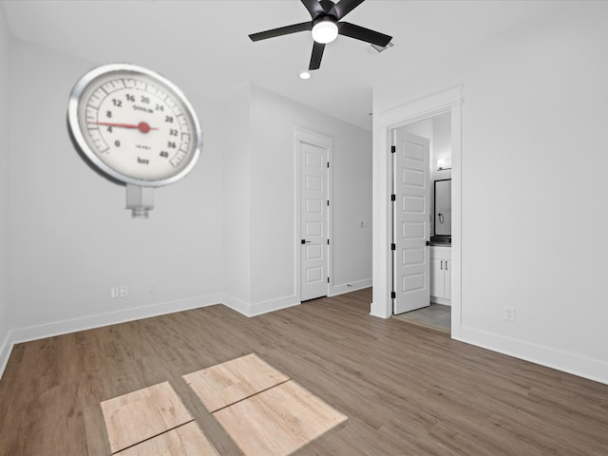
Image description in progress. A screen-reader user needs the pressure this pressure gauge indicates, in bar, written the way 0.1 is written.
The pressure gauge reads 5
